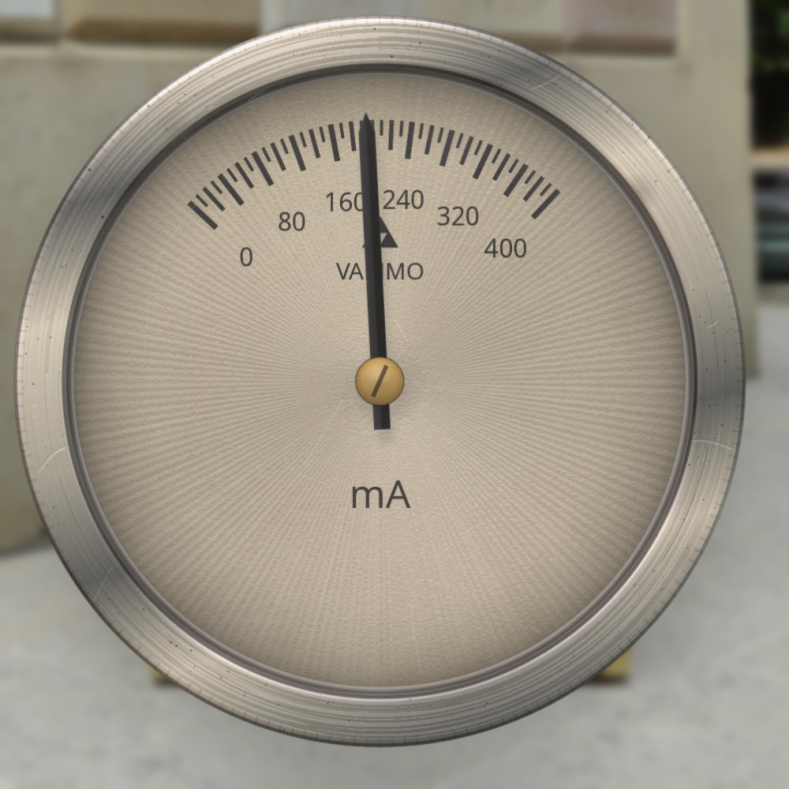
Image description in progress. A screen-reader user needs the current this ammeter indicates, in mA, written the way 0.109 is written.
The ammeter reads 195
